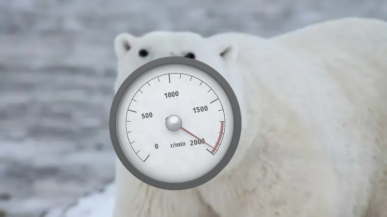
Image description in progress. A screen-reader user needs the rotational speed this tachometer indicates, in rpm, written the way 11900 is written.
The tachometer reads 1950
